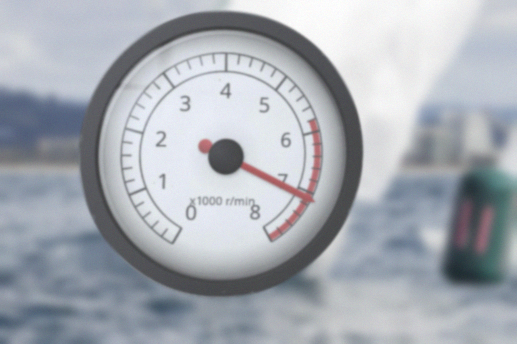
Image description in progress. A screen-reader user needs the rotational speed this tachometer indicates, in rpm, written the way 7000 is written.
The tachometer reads 7100
